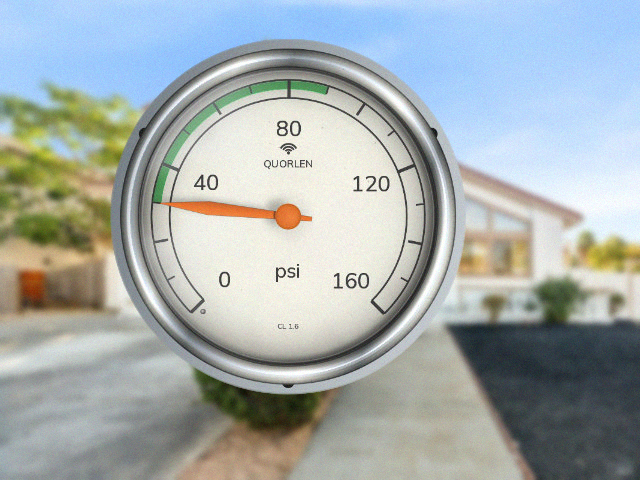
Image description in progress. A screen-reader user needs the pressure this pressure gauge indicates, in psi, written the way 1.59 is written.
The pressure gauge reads 30
